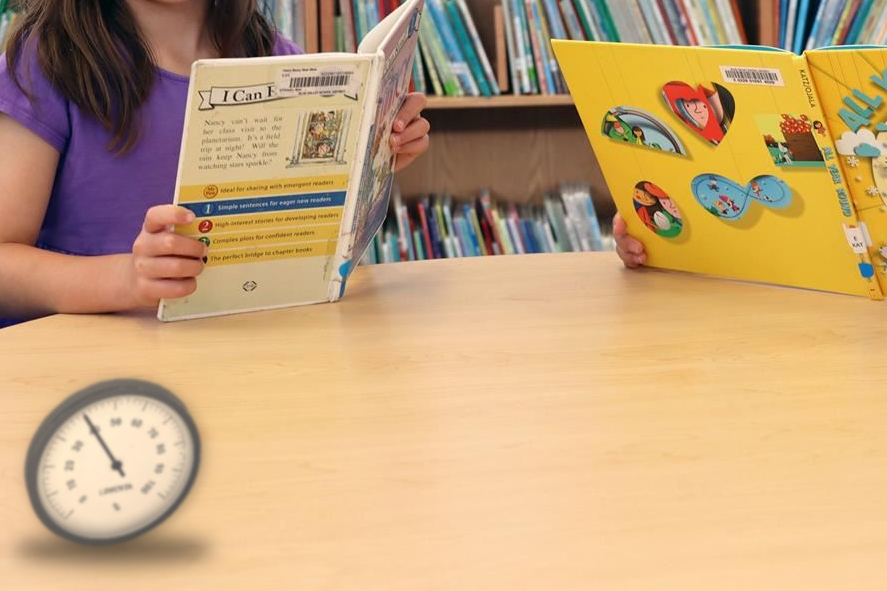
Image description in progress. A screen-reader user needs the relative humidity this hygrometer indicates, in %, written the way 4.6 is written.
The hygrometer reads 40
